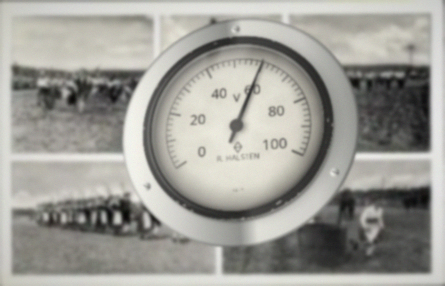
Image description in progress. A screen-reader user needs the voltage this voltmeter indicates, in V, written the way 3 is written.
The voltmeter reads 60
